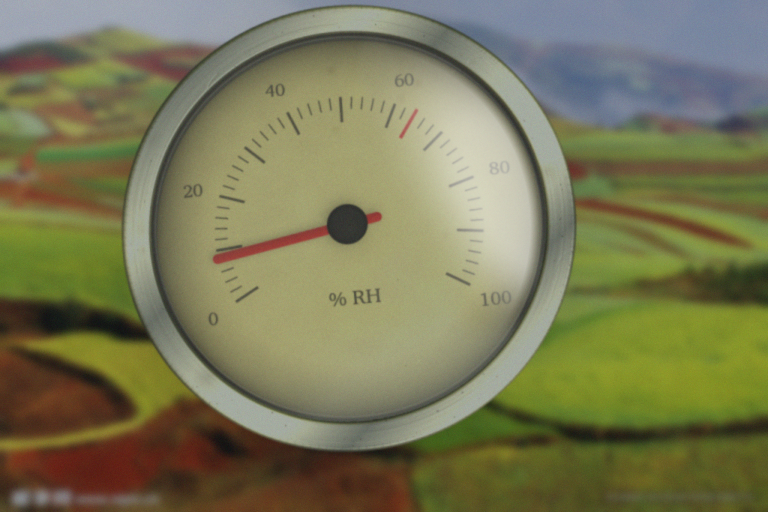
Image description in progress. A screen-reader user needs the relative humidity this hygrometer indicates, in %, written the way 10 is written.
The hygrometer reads 8
